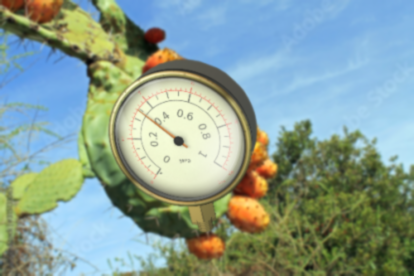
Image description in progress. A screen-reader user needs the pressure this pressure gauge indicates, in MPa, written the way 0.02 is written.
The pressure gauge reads 0.35
